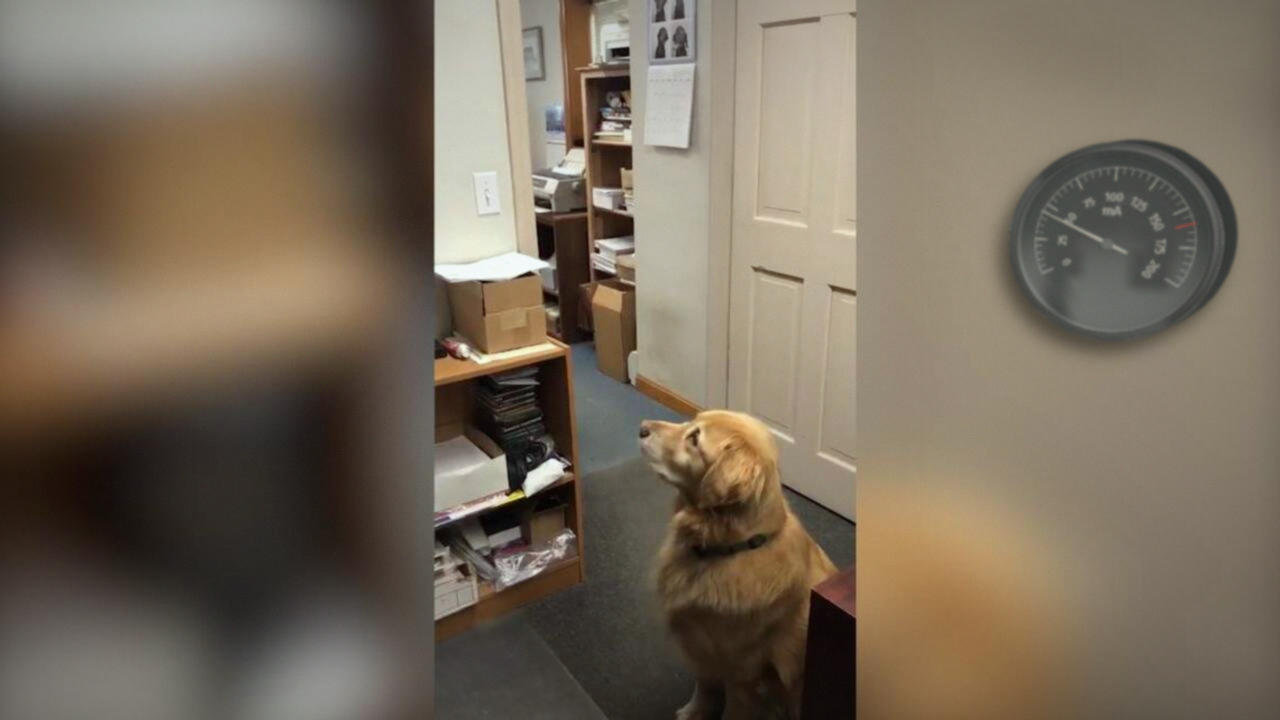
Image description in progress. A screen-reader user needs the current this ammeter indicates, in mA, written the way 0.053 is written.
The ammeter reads 45
